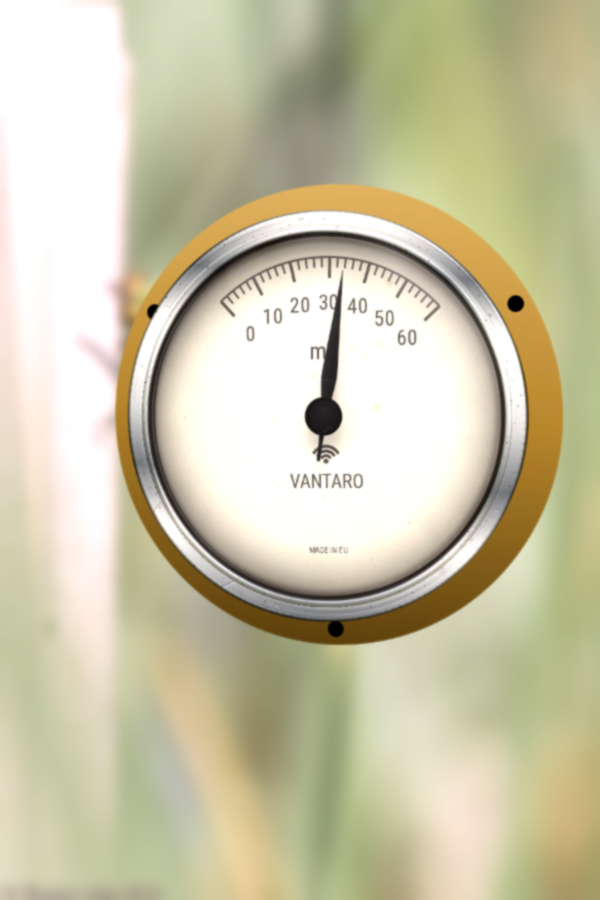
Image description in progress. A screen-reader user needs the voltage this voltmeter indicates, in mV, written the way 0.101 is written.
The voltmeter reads 34
